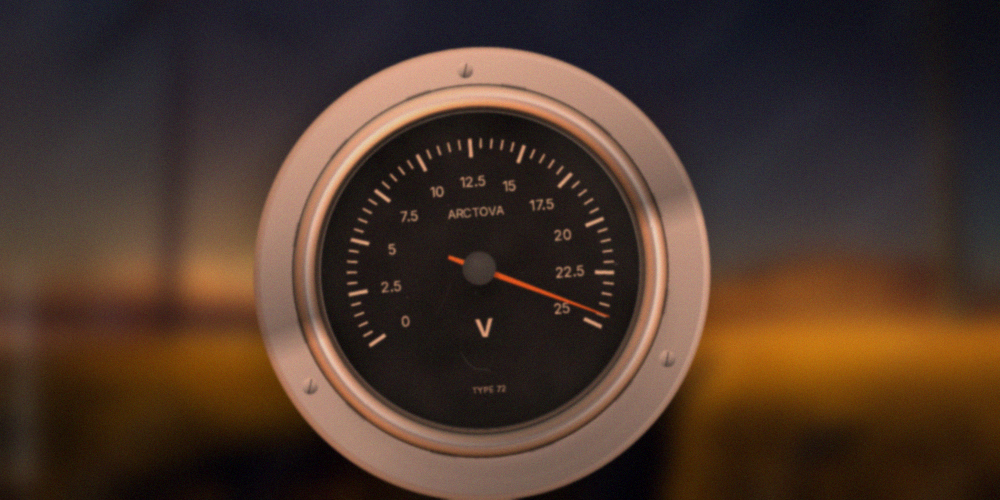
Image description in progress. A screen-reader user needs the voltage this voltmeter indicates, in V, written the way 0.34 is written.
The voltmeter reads 24.5
